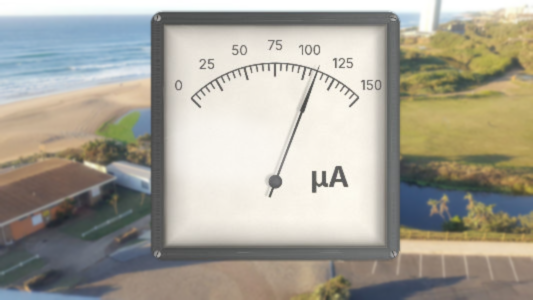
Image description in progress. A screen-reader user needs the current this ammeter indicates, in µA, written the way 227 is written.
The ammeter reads 110
